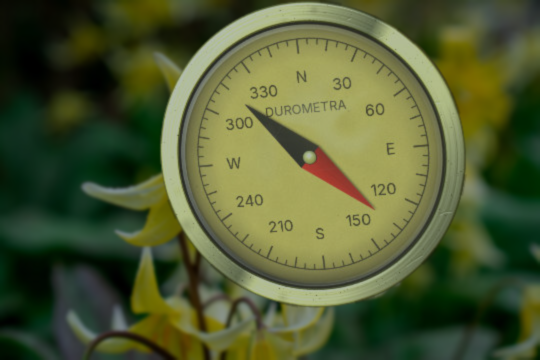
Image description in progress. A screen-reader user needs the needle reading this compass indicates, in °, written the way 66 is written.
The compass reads 135
